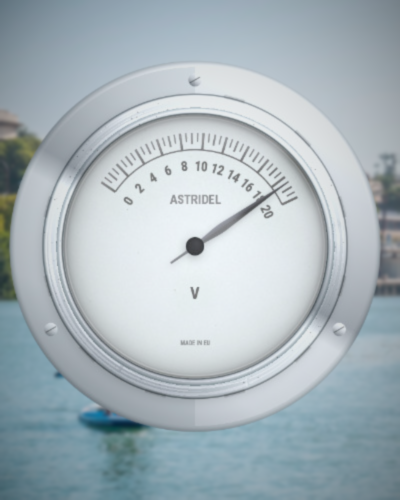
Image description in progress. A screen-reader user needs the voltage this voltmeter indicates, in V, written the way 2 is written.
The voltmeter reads 18.5
